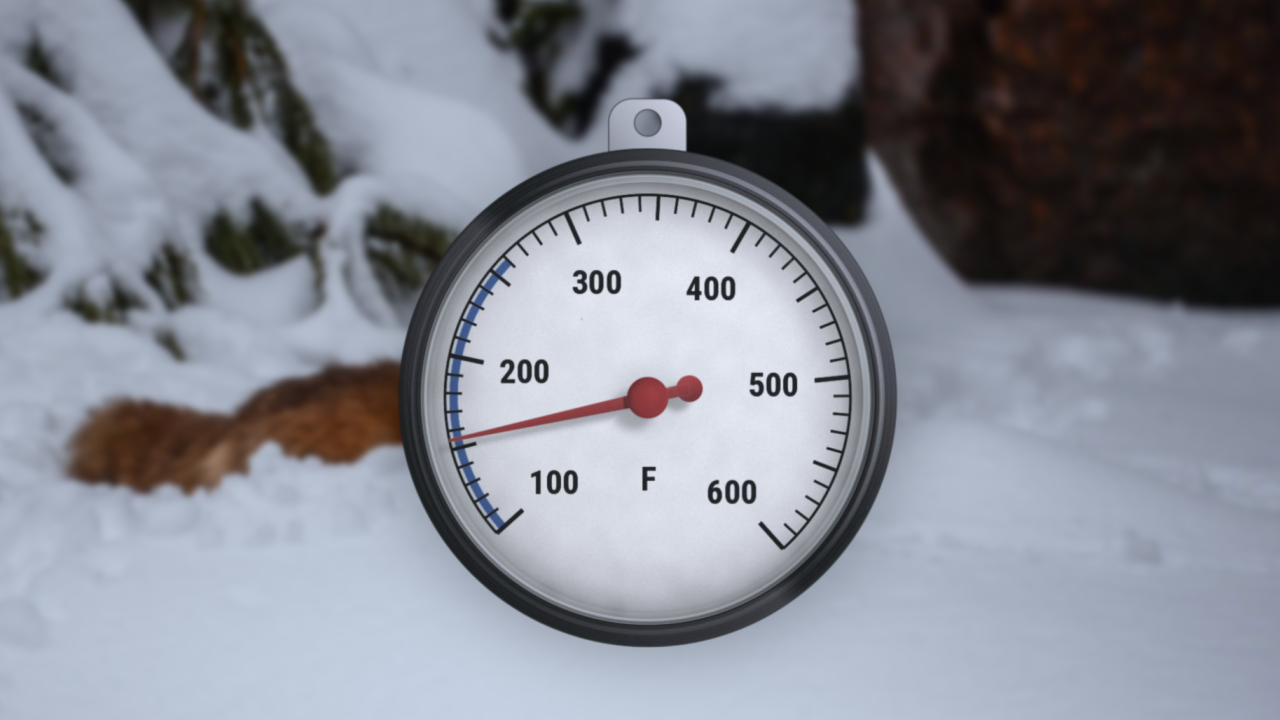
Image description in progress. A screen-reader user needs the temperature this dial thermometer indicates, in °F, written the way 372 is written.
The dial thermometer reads 155
